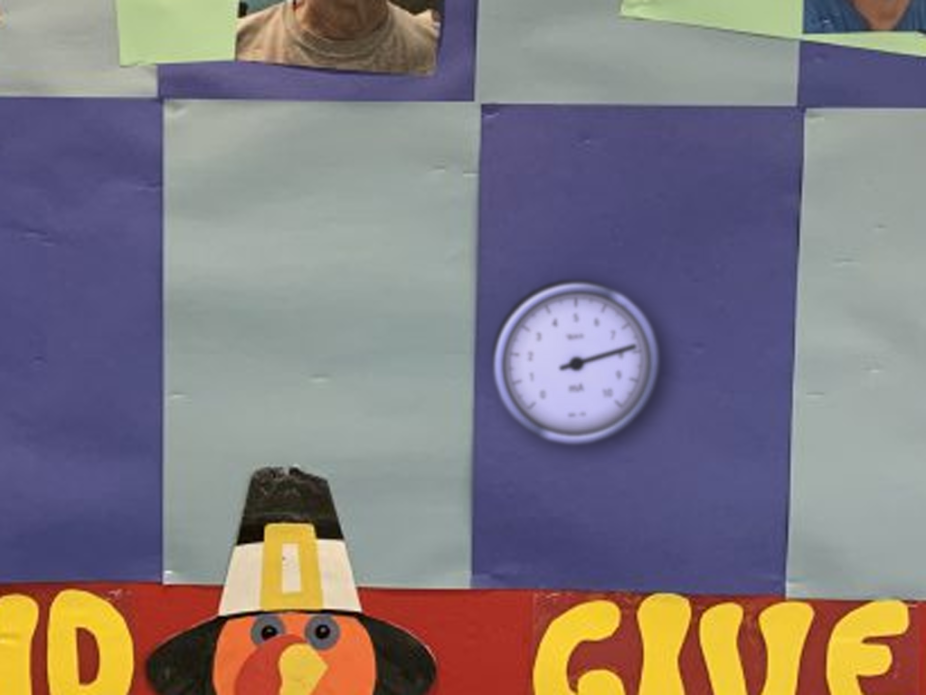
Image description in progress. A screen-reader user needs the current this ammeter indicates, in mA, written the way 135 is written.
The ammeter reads 7.75
